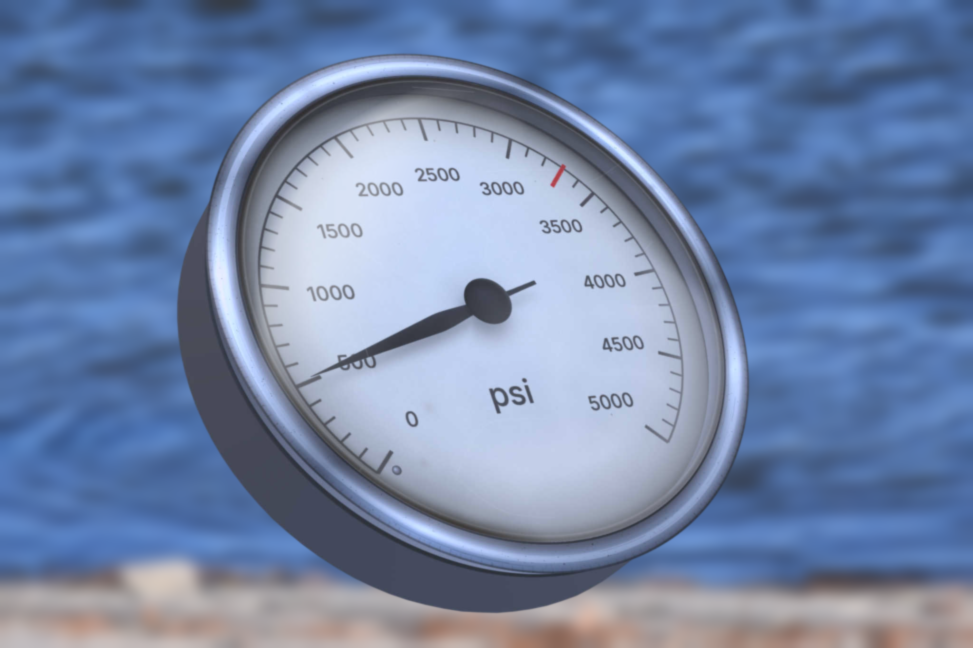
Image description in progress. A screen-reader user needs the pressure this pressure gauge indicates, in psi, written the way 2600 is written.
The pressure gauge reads 500
